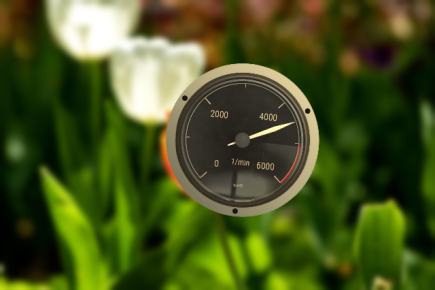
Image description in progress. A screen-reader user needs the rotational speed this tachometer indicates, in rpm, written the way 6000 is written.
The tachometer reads 4500
